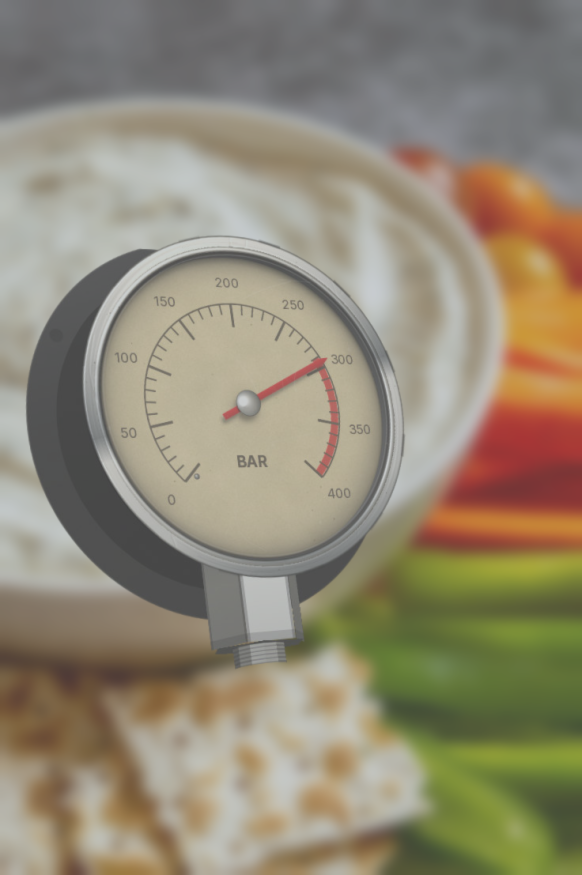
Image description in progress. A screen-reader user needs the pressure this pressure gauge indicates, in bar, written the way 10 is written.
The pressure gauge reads 295
